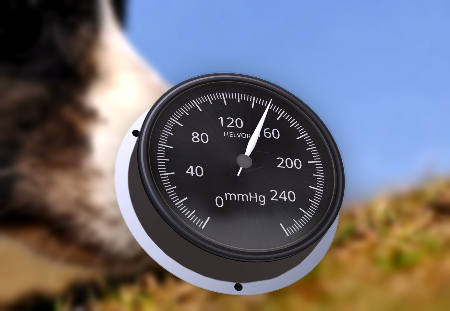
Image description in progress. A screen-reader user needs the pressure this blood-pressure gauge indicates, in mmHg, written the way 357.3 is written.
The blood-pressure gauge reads 150
